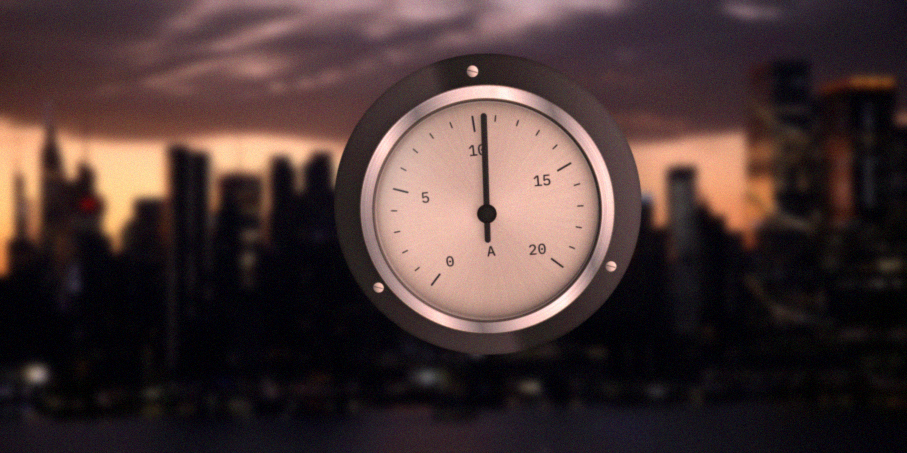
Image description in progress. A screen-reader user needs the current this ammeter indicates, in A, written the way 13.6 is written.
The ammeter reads 10.5
